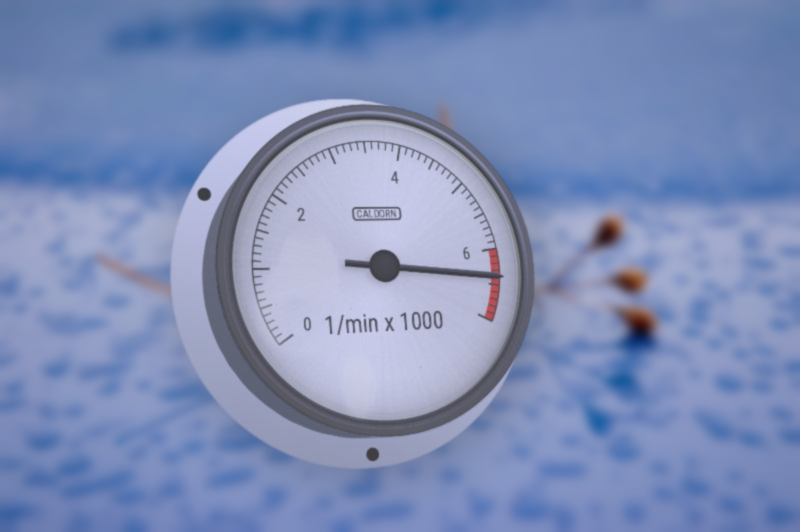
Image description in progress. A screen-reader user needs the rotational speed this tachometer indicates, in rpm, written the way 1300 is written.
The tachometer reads 6400
